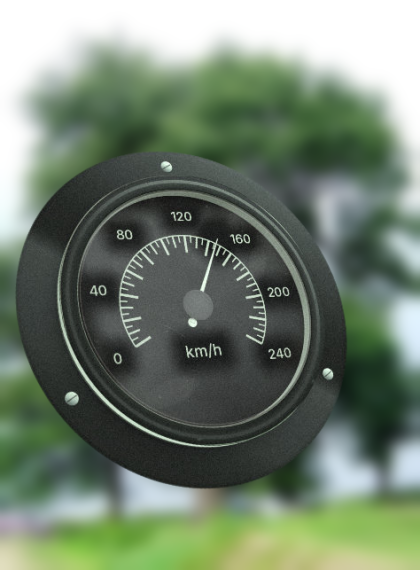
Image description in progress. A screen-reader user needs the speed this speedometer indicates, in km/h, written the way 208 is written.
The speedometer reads 145
